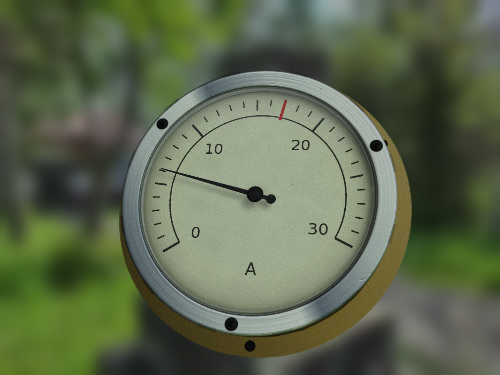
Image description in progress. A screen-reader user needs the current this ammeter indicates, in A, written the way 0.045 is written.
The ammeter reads 6
